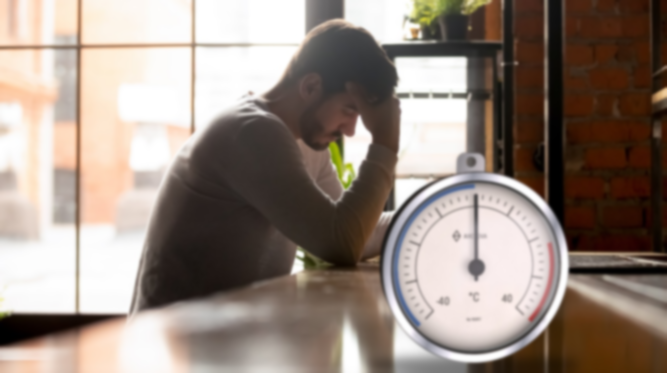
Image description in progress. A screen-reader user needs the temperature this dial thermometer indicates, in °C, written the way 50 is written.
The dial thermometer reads 0
